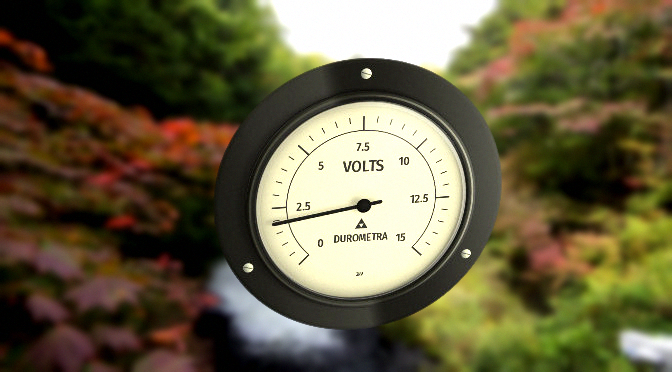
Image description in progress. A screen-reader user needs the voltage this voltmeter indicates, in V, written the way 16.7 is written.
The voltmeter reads 2
